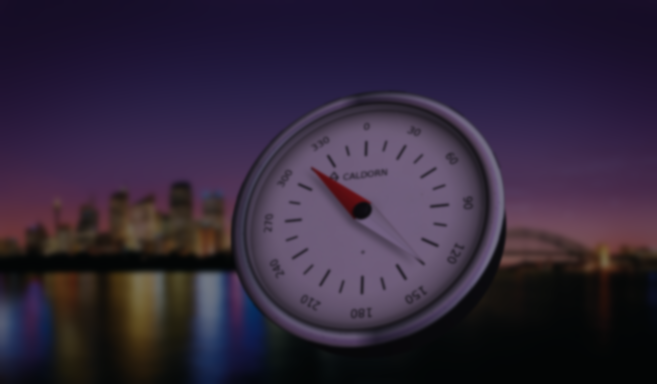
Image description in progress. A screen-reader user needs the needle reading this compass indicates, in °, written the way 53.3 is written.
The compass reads 315
